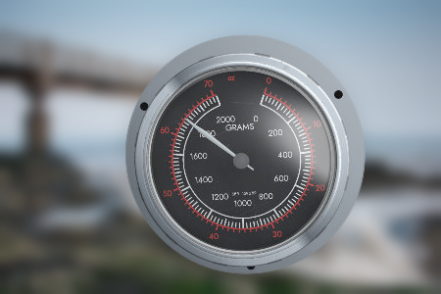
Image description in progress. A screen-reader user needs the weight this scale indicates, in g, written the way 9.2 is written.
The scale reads 1800
